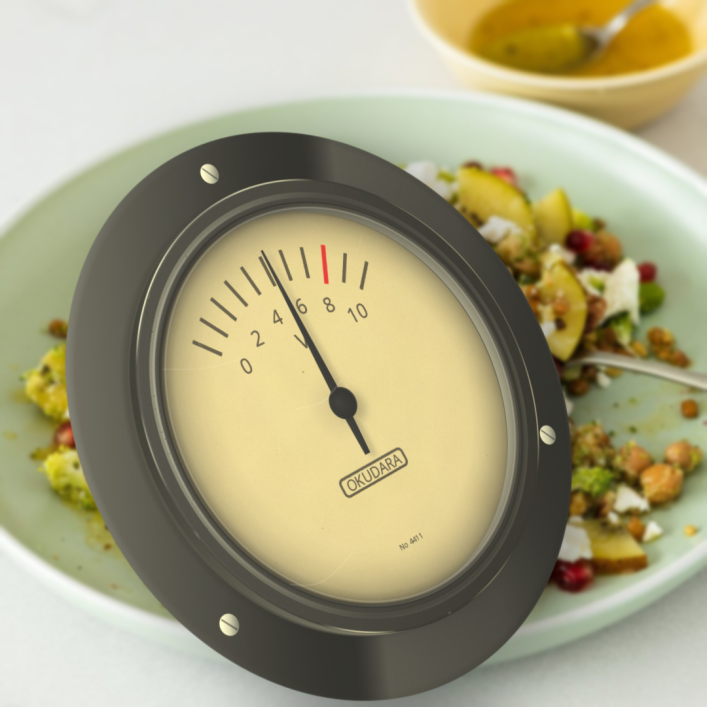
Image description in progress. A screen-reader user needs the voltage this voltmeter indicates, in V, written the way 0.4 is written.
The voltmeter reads 5
